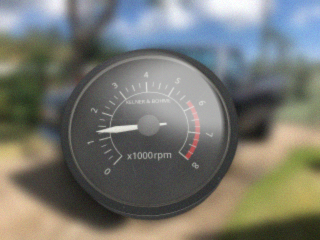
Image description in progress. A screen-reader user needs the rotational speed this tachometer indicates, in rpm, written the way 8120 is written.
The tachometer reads 1250
